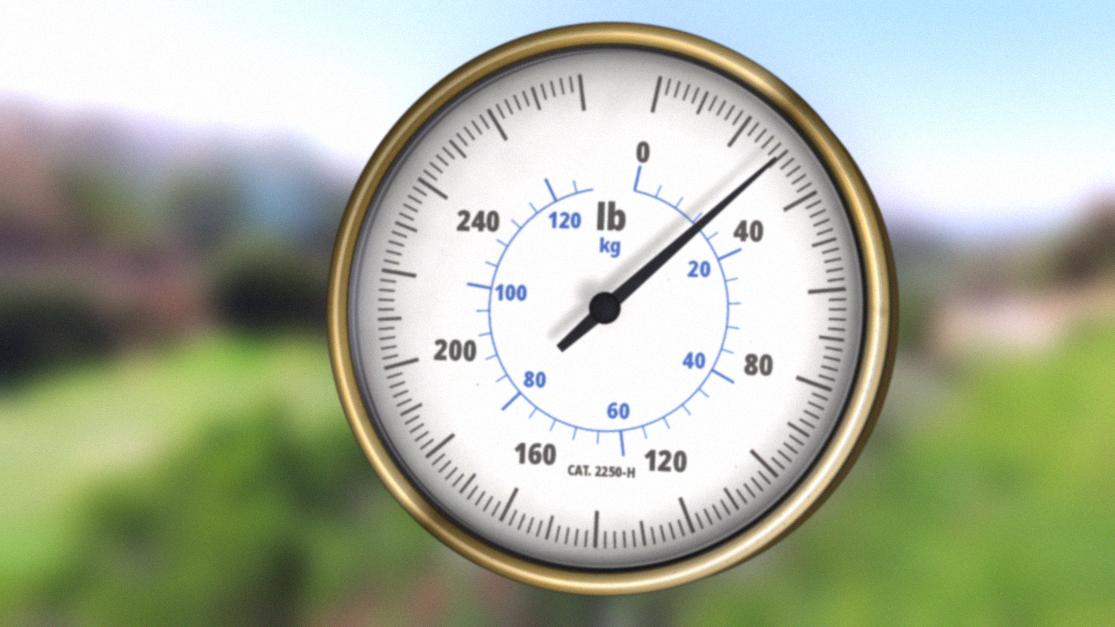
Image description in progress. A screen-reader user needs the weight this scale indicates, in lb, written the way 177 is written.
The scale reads 30
